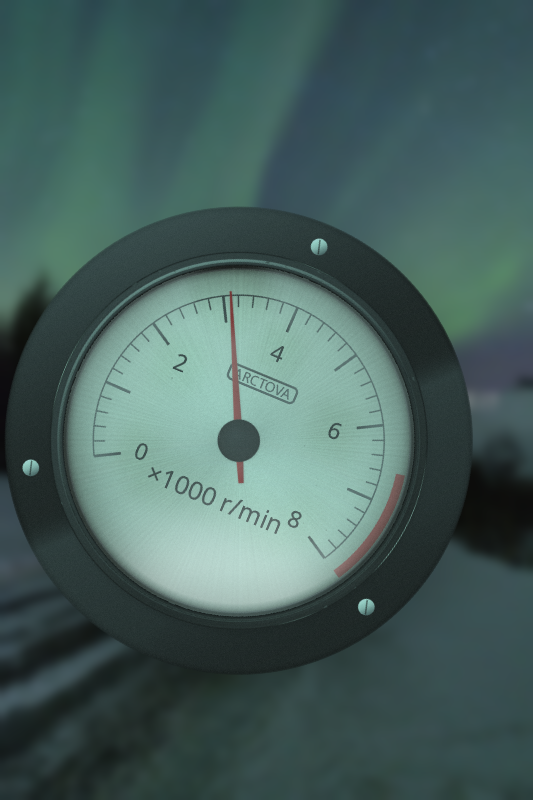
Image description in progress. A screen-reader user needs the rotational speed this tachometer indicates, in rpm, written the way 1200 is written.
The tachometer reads 3100
